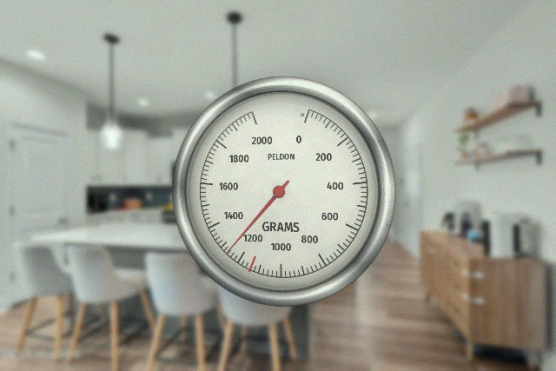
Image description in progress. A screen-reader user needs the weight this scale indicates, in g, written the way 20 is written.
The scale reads 1260
